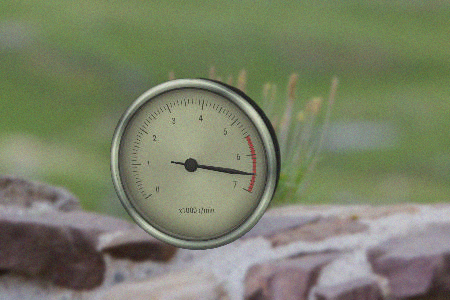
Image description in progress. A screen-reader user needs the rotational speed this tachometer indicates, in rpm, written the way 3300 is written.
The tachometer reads 6500
